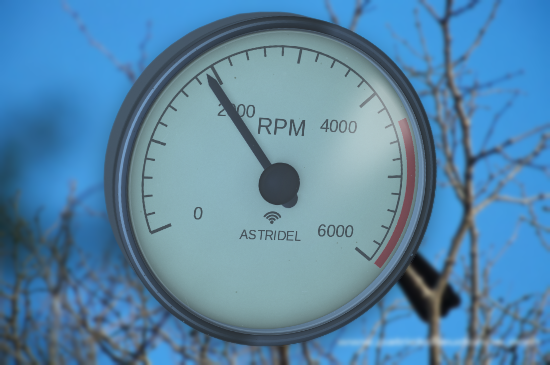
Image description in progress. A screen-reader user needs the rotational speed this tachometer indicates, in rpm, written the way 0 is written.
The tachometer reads 1900
